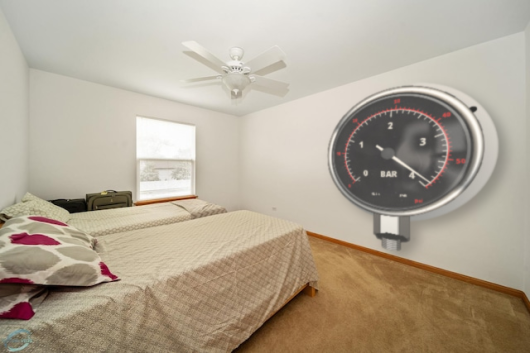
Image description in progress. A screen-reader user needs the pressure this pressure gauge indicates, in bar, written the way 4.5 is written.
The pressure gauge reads 3.9
